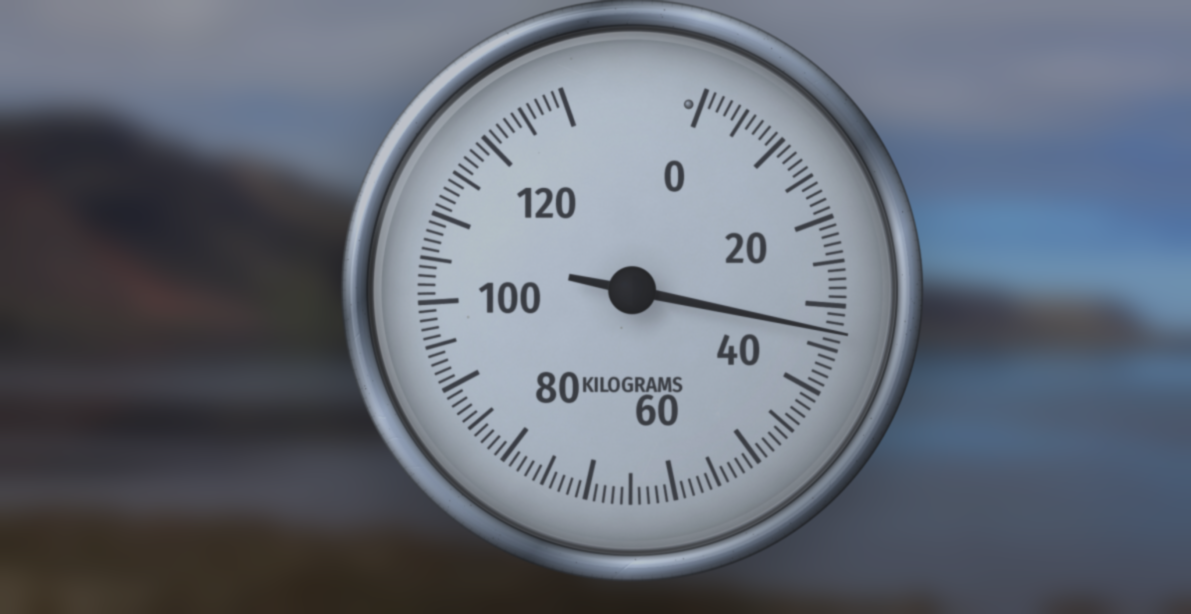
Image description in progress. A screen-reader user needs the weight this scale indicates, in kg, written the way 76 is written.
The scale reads 33
